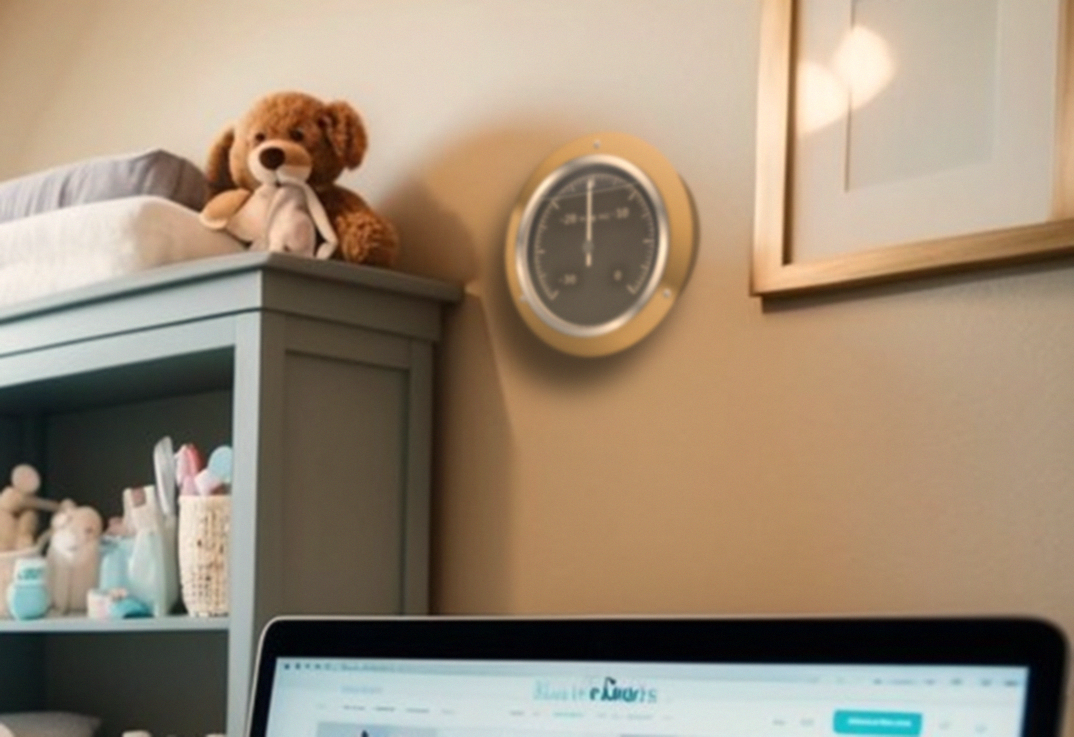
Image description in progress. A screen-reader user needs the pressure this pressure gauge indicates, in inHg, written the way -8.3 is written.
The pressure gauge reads -15
